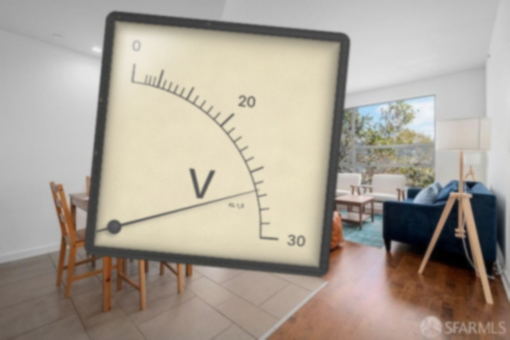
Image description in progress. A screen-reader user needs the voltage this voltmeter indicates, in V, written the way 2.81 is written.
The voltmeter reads 26.5
